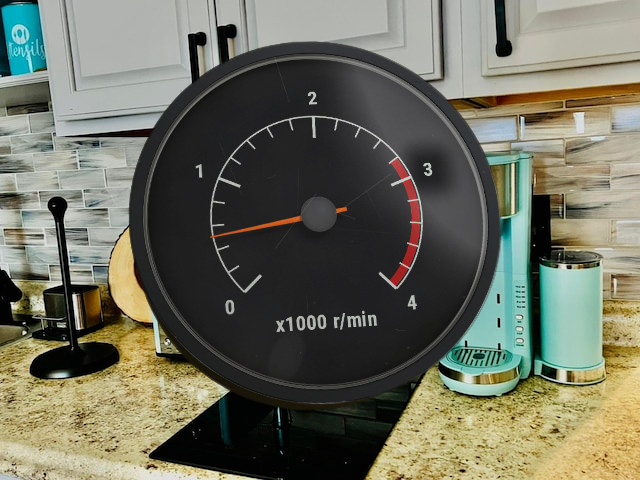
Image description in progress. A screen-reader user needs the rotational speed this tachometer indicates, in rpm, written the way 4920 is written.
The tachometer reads 500
